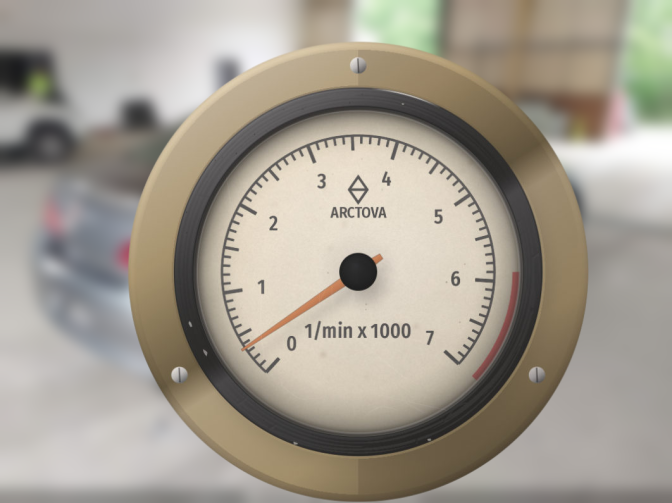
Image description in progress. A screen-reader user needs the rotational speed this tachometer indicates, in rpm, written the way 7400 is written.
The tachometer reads 350
